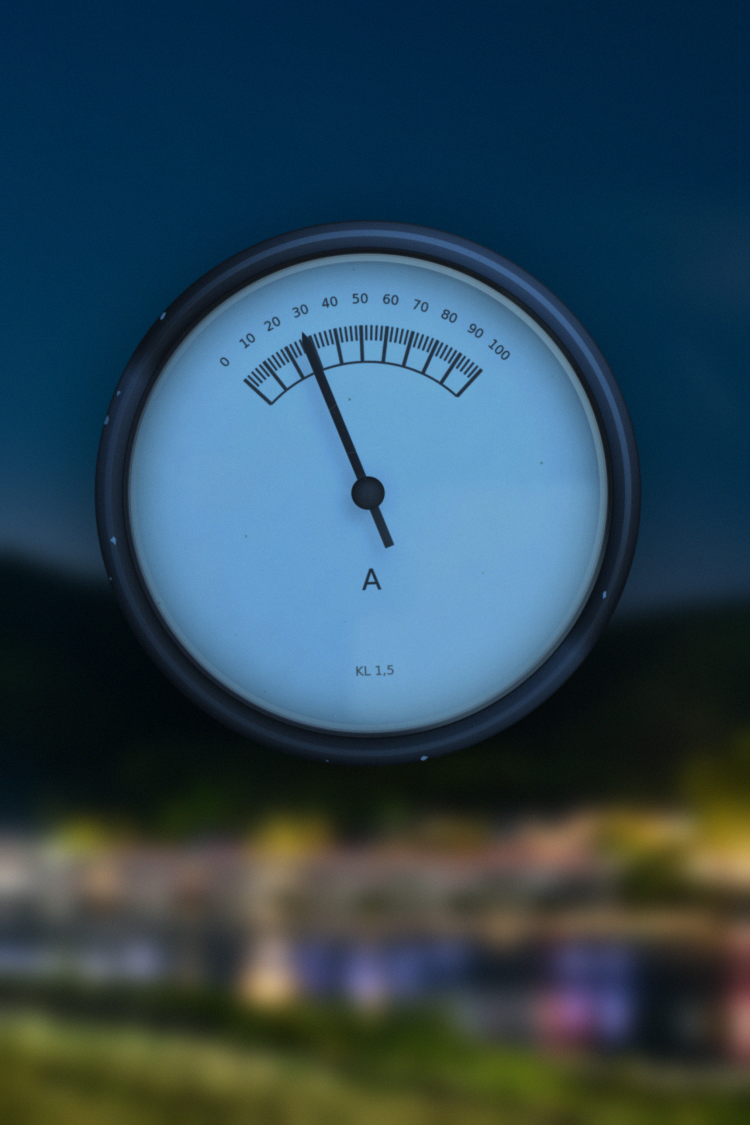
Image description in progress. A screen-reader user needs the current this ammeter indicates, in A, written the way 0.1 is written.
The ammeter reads 28
